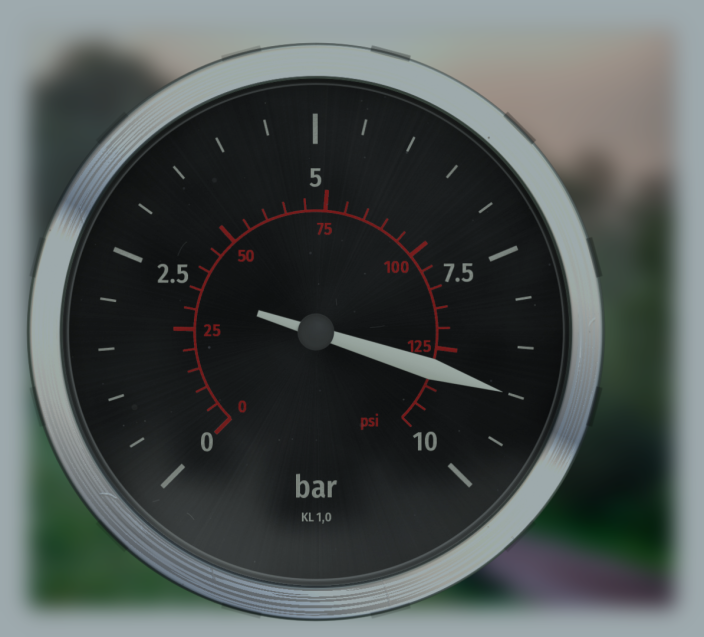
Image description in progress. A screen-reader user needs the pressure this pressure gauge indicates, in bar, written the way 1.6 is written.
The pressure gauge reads 9
